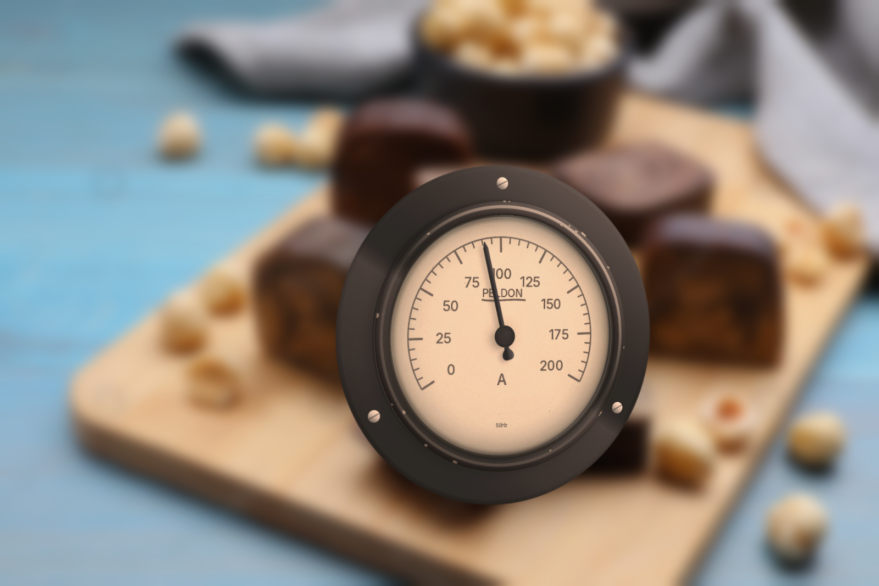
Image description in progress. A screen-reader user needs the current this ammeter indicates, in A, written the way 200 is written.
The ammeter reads 90
